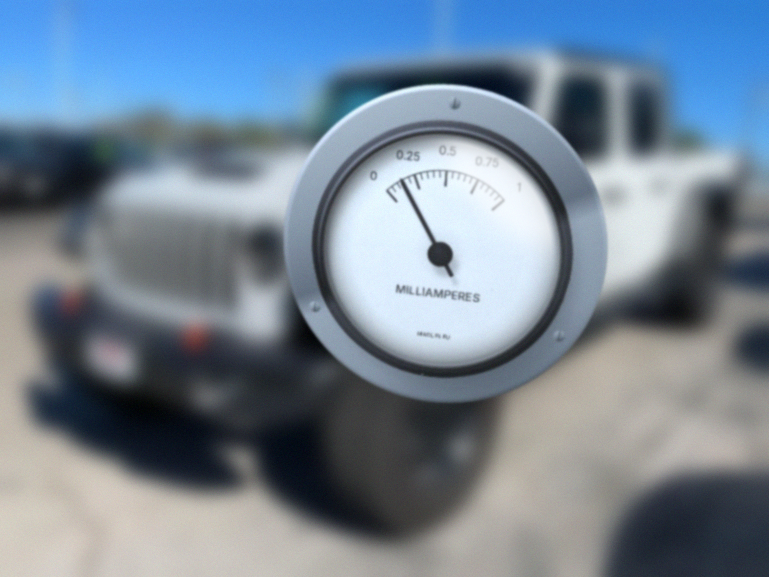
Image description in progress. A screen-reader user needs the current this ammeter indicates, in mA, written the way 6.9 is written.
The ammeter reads 0.15
